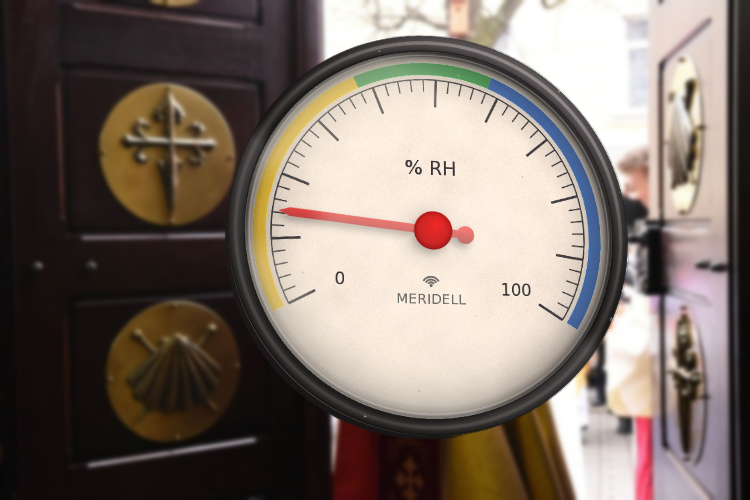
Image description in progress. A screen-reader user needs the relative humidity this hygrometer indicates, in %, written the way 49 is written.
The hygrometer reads 14
